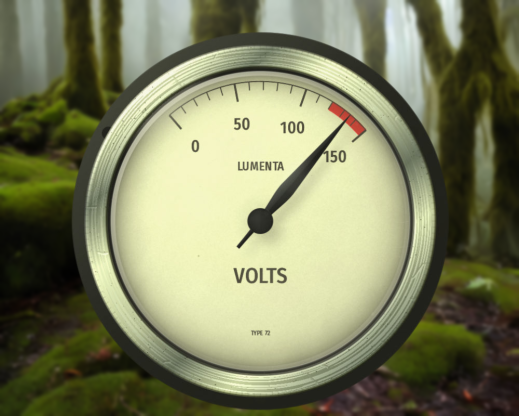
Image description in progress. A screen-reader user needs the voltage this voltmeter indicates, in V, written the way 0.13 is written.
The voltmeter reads 135
